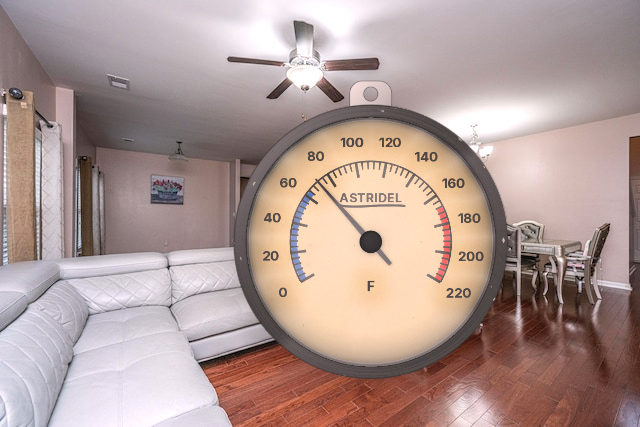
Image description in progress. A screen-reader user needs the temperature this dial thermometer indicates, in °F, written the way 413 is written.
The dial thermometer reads 72
